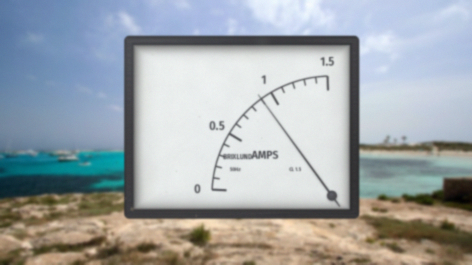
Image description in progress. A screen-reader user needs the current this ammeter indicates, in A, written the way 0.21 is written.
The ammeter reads 0.9
